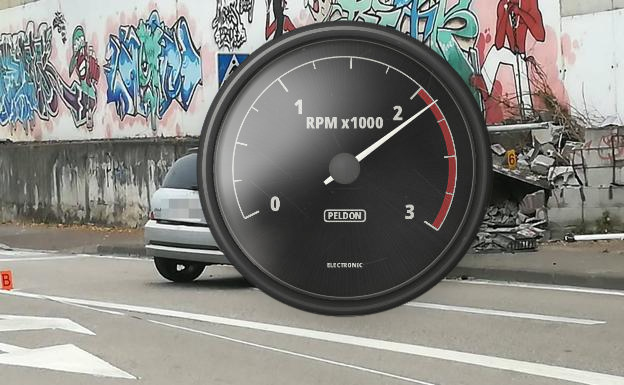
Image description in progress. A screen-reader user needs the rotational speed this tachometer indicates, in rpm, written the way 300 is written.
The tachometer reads 2125
